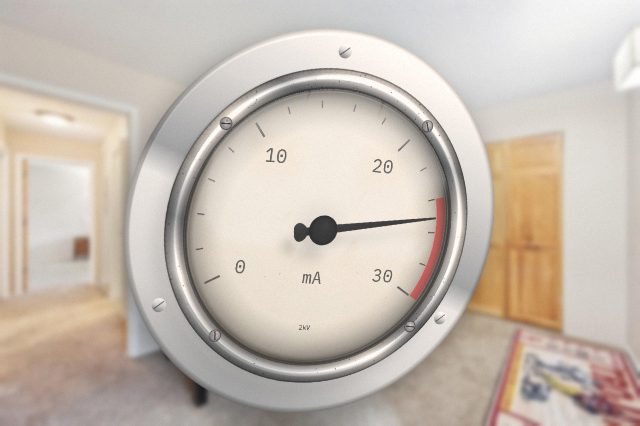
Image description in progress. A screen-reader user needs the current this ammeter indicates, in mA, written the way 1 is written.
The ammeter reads 25
